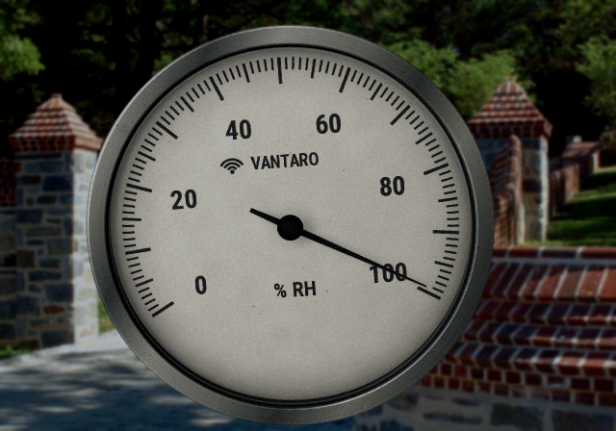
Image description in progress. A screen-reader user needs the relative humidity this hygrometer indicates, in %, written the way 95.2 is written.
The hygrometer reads 99
